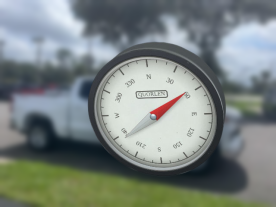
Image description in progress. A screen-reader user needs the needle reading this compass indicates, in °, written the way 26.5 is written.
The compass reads 55
